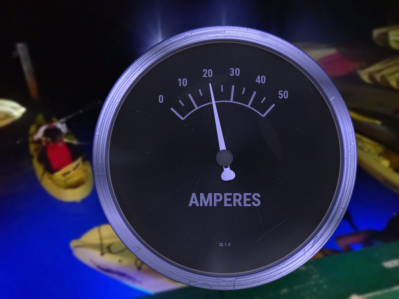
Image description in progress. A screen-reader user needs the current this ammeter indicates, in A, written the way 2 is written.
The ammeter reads 20
